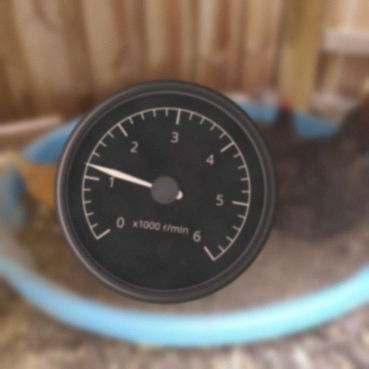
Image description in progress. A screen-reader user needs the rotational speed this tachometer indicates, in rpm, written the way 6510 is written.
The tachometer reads 1200
